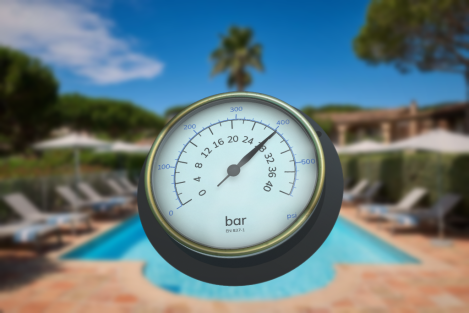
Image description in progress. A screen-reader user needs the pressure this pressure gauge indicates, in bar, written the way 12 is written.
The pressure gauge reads 28
